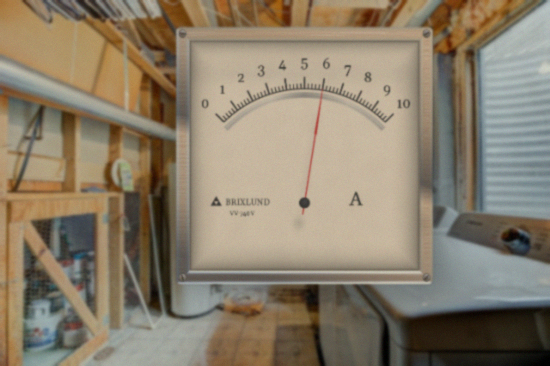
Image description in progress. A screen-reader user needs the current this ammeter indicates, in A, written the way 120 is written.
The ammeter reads 6
